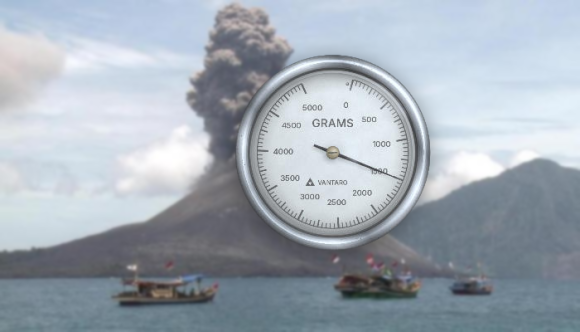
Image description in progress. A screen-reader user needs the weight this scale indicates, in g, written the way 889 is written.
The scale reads 1500
